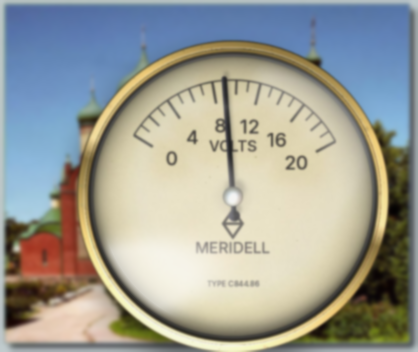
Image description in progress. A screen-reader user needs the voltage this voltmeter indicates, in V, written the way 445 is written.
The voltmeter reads 9
